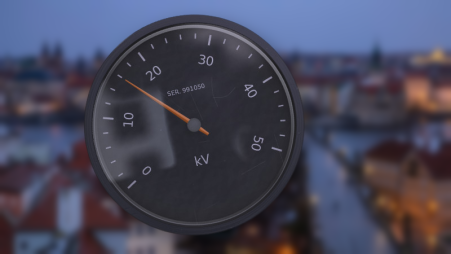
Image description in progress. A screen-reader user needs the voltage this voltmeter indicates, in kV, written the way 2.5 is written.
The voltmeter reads 16
